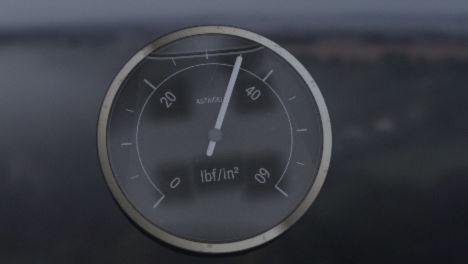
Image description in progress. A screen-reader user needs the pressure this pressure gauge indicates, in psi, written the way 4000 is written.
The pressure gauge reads 35
